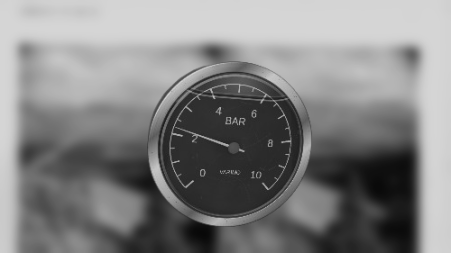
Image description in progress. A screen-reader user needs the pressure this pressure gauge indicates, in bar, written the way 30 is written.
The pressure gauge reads 2.25
